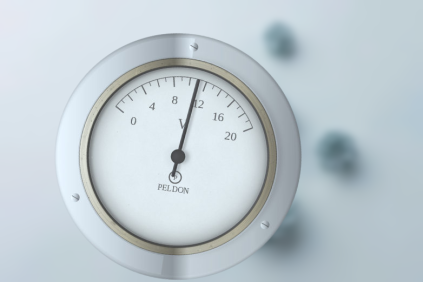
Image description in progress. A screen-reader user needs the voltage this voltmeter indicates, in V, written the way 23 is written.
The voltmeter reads 11
